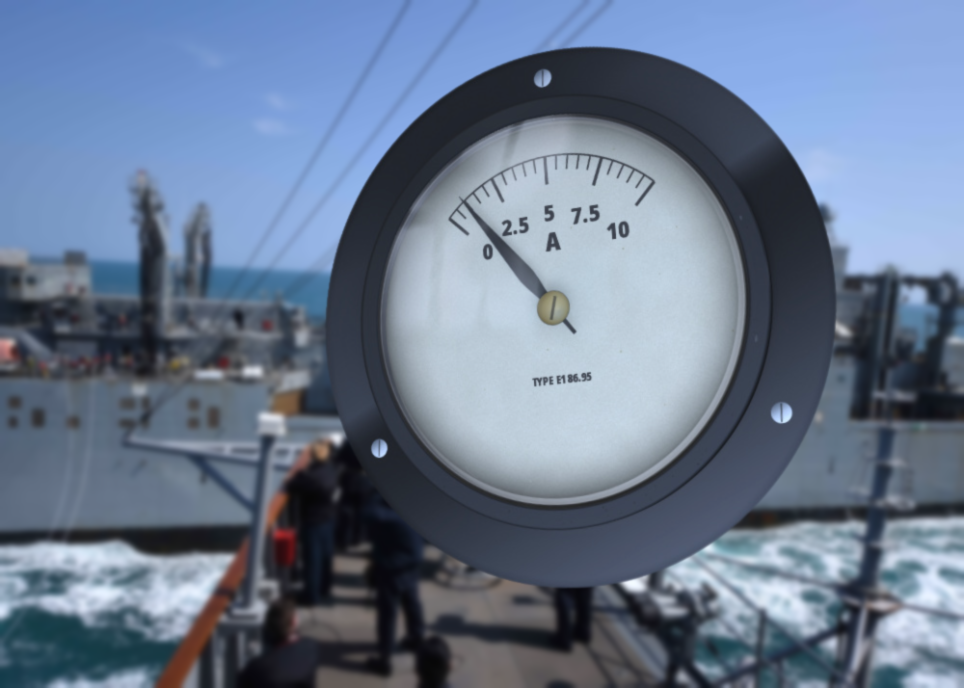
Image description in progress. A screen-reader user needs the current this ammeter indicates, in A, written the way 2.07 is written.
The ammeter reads 1
